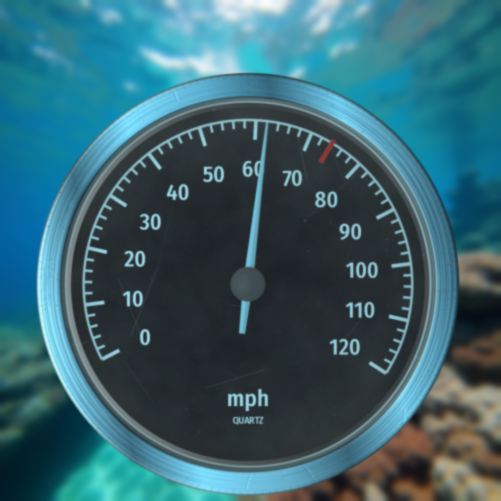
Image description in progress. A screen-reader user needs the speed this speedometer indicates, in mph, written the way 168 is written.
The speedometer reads 62
